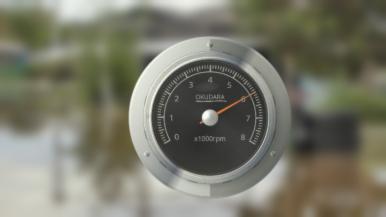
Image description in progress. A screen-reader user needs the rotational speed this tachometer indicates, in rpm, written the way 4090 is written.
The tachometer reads 6000
